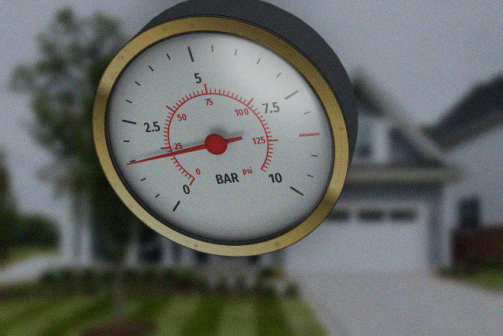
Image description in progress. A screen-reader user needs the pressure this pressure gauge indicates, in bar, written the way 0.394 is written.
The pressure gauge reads 1.5
